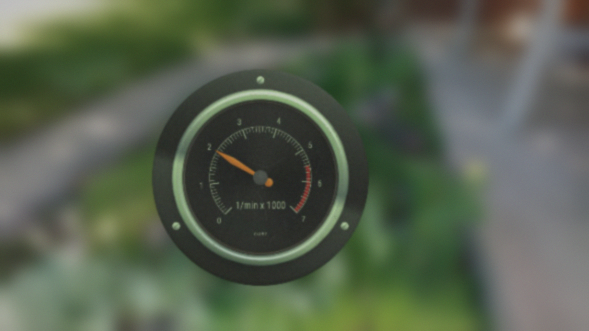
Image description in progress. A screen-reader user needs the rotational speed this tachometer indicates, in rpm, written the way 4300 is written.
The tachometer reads 2000
